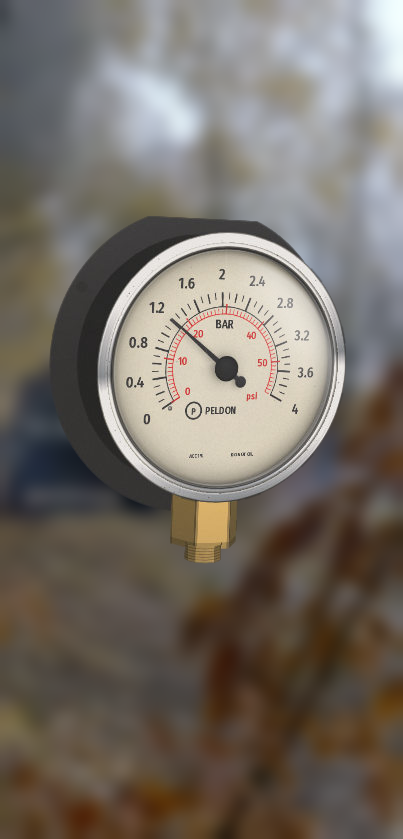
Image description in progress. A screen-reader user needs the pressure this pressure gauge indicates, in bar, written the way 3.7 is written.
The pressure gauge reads 1.2
